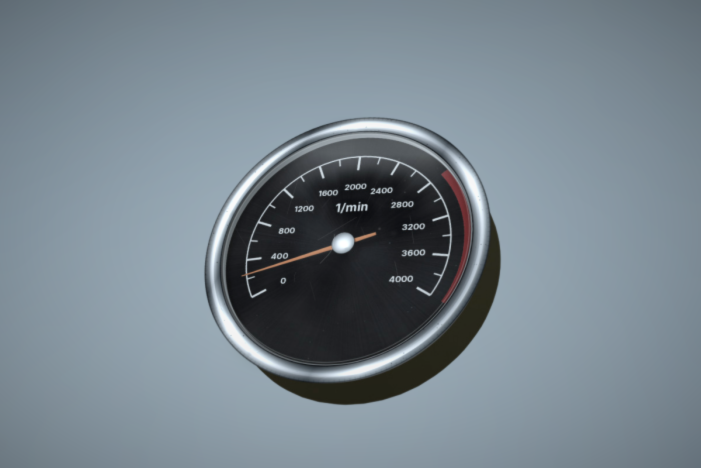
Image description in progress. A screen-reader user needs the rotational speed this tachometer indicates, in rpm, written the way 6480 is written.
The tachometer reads 200
